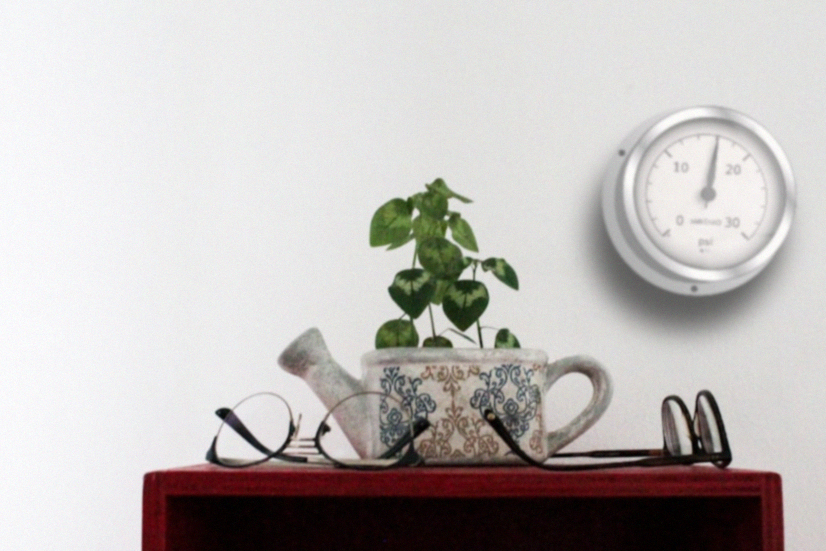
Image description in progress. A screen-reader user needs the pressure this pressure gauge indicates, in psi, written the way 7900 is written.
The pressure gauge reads 16
